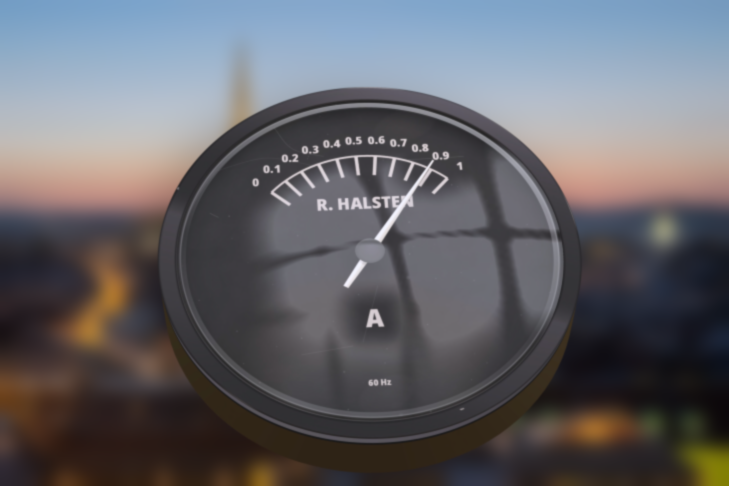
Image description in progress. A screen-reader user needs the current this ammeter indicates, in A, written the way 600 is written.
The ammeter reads 0.9
